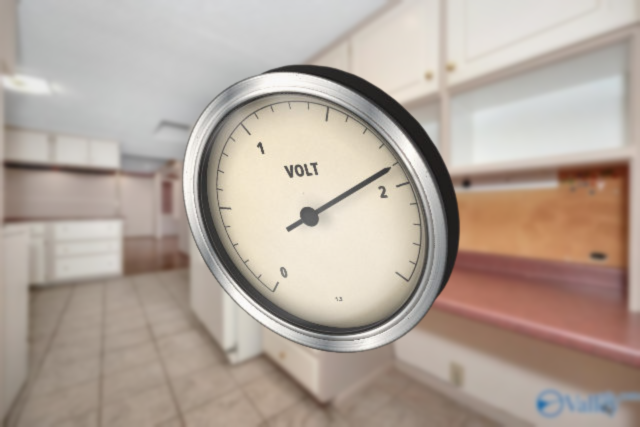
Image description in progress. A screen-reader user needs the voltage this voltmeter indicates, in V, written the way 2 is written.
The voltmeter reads 1.9
